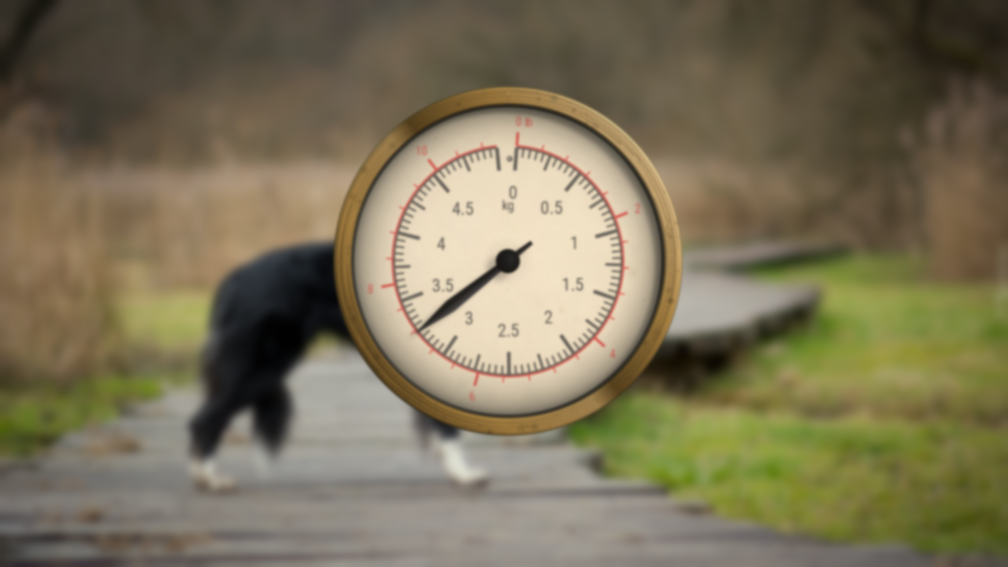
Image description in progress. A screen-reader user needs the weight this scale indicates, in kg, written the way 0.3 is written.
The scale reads 3.25
